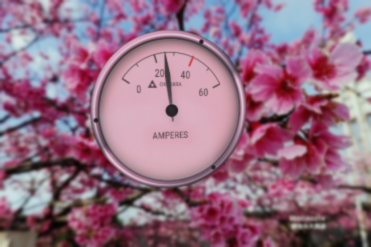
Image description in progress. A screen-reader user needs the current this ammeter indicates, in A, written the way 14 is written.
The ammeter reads 25
